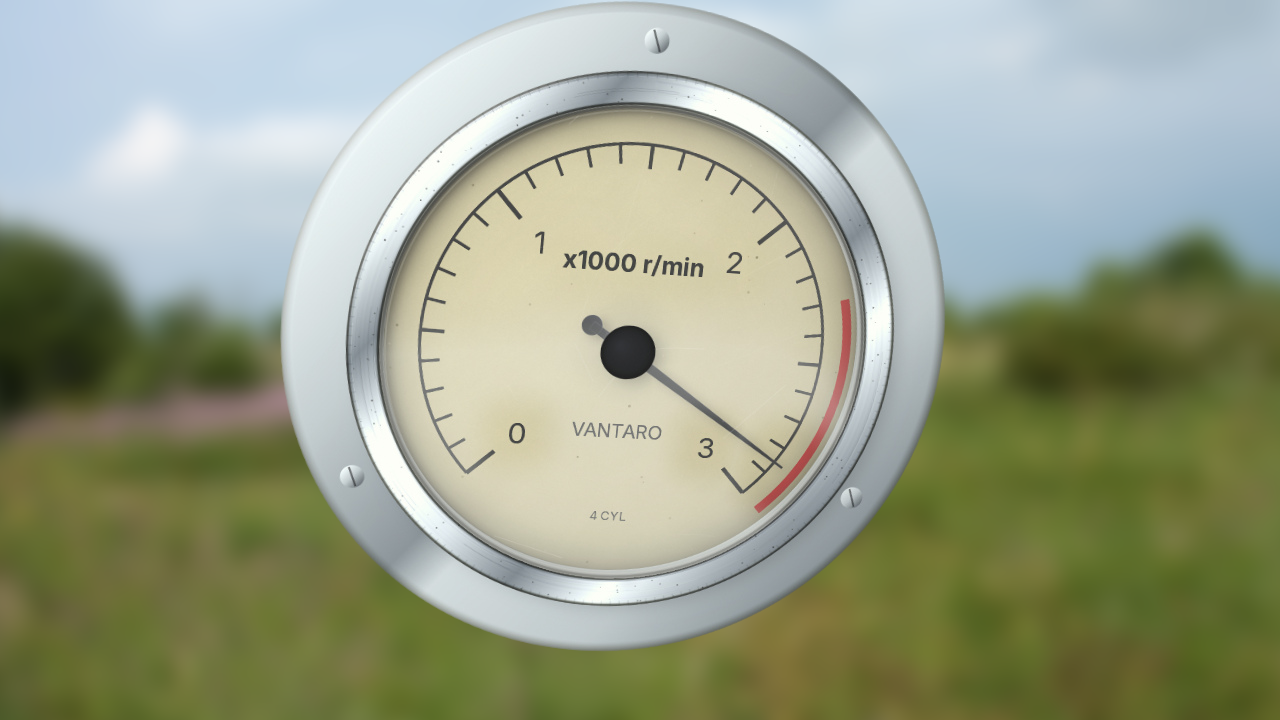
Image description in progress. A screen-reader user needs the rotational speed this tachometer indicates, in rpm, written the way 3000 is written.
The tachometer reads 2850
